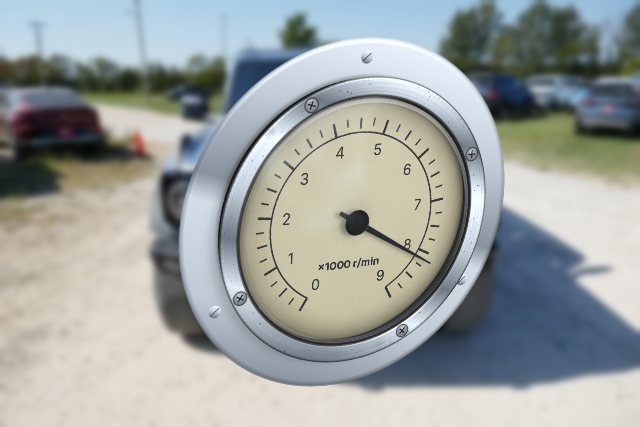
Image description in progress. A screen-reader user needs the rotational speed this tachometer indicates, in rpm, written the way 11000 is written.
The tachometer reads 8125
